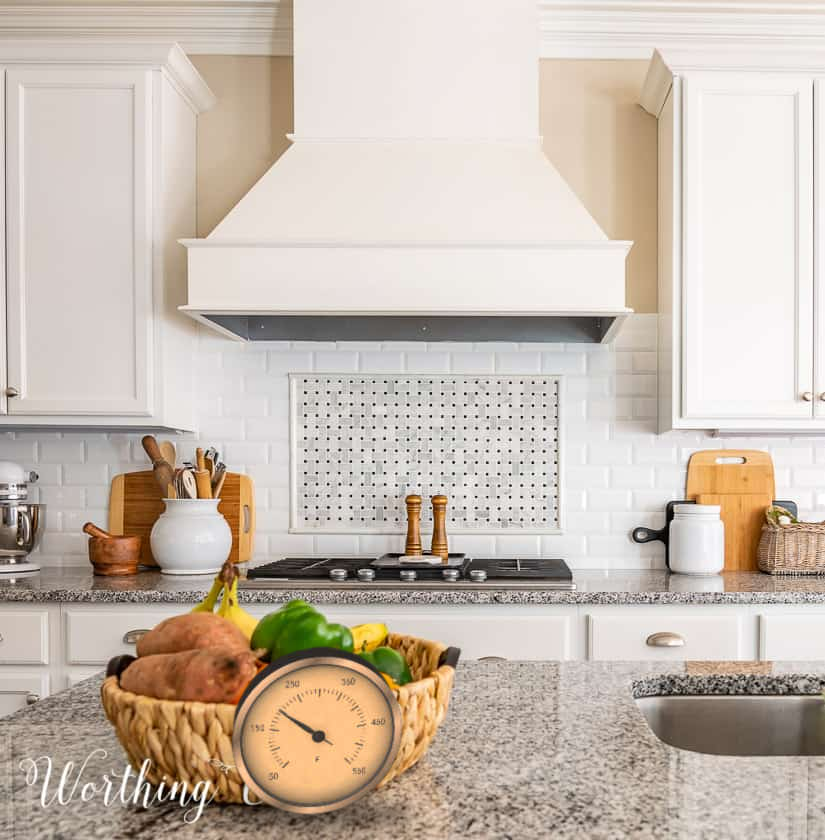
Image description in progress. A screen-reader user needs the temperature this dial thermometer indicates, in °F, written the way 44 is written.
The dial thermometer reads 200
